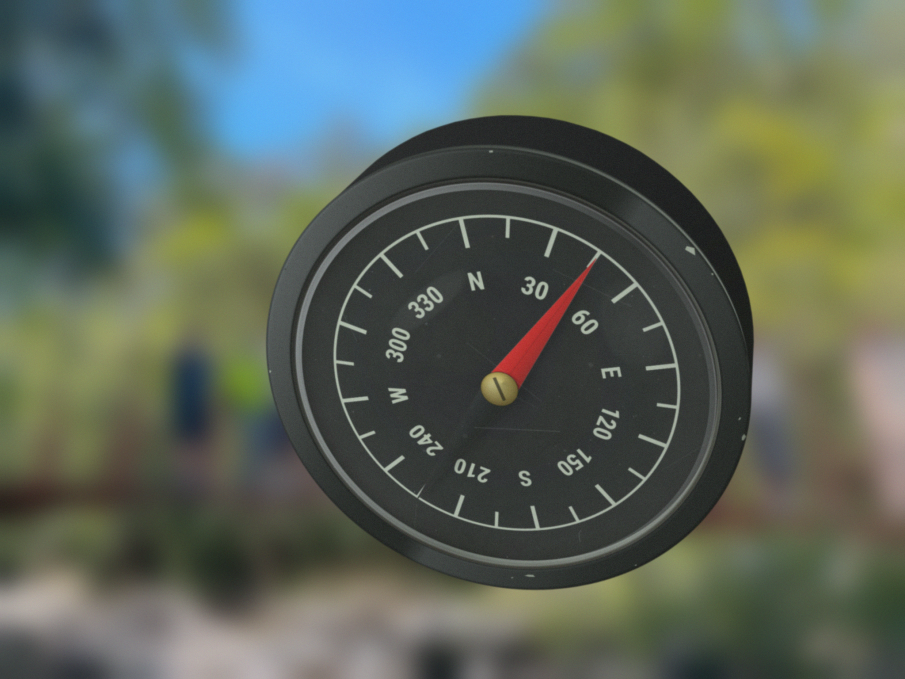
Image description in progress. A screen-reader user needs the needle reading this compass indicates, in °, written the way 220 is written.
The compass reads 45
